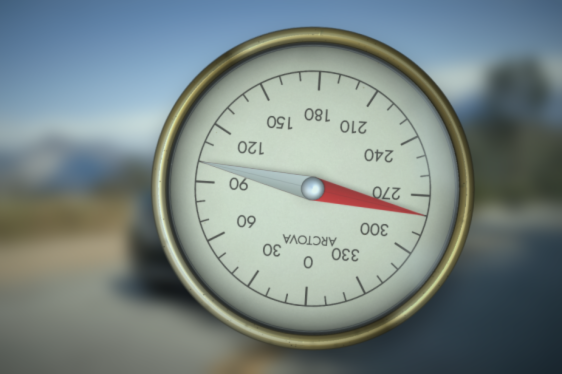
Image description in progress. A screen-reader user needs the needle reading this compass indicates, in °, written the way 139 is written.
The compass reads 280
